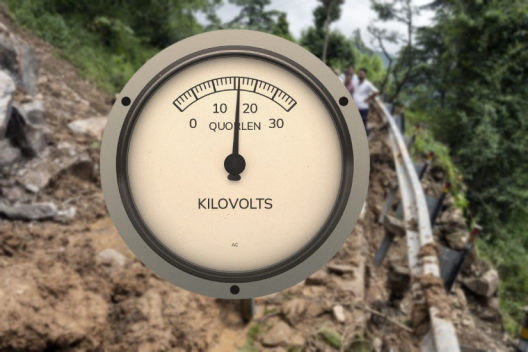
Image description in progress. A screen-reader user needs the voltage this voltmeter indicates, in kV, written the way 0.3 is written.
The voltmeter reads 16
